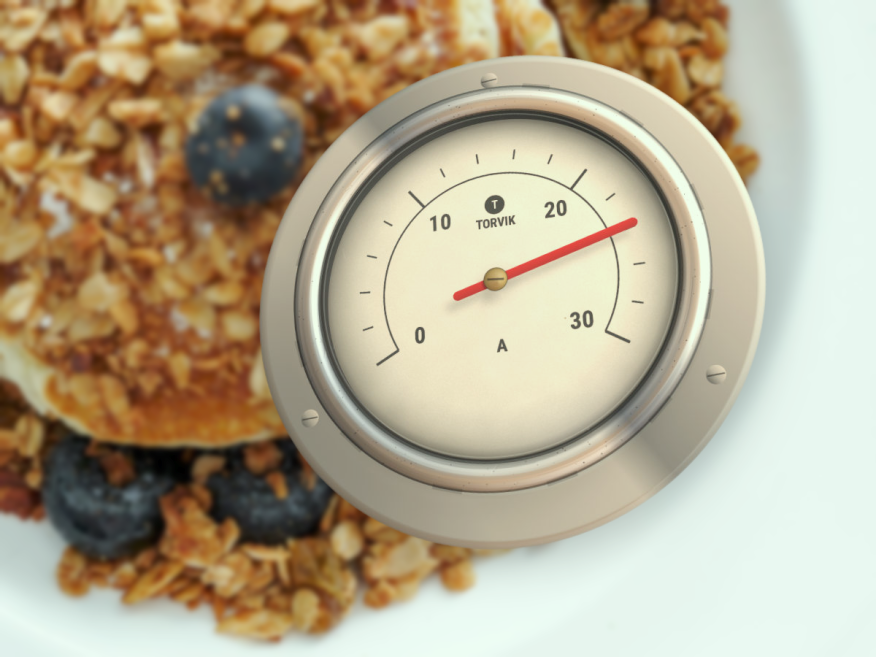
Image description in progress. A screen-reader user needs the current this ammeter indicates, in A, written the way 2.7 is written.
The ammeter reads 24
